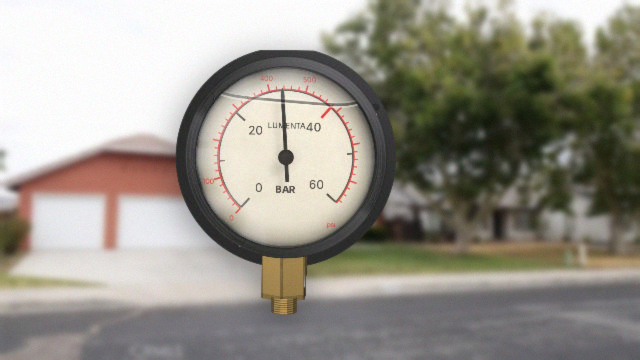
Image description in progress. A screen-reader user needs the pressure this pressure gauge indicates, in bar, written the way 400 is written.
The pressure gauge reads 30
